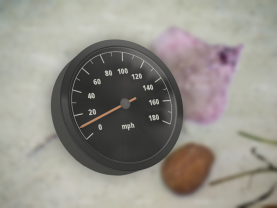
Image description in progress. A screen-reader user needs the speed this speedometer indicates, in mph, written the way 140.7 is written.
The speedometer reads 10
